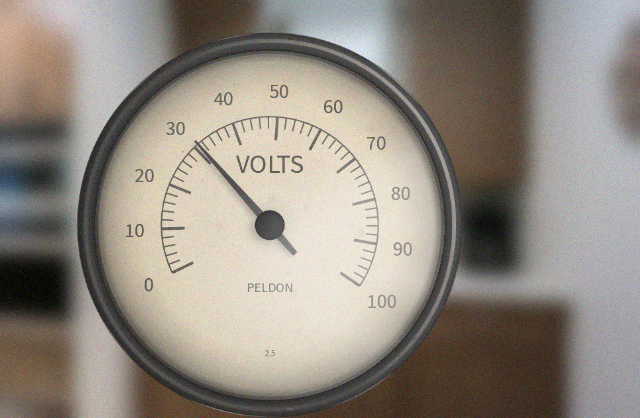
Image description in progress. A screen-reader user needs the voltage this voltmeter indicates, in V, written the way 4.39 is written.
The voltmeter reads 31
